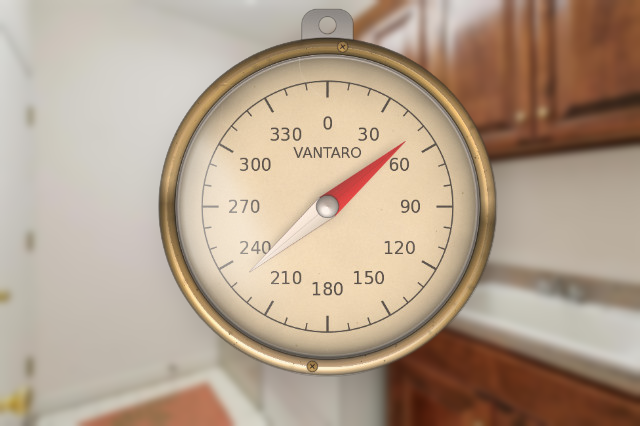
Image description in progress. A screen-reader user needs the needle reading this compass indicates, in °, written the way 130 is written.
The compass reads 50
